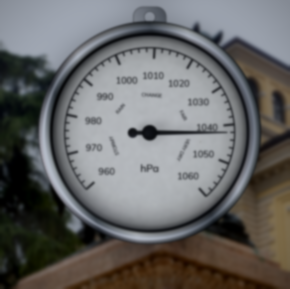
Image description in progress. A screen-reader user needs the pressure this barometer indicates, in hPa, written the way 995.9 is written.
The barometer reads 1042
